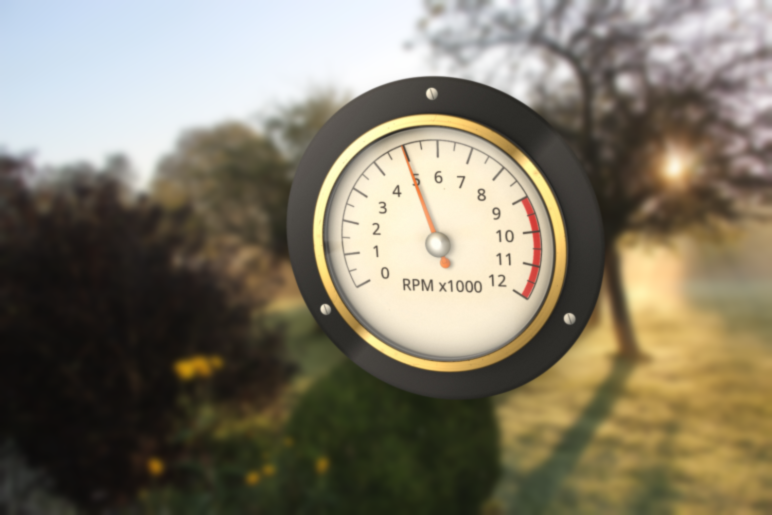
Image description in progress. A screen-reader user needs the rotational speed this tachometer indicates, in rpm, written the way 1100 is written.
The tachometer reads 5000
